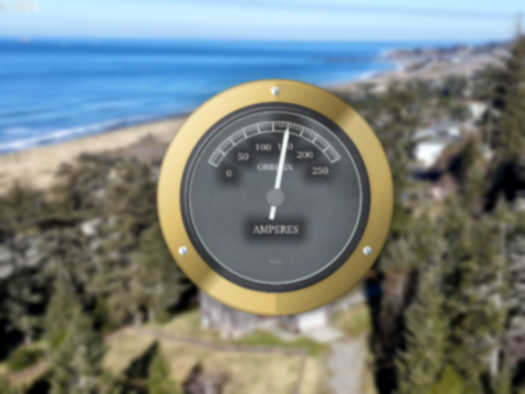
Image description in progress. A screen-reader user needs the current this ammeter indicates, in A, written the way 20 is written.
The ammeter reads 150
